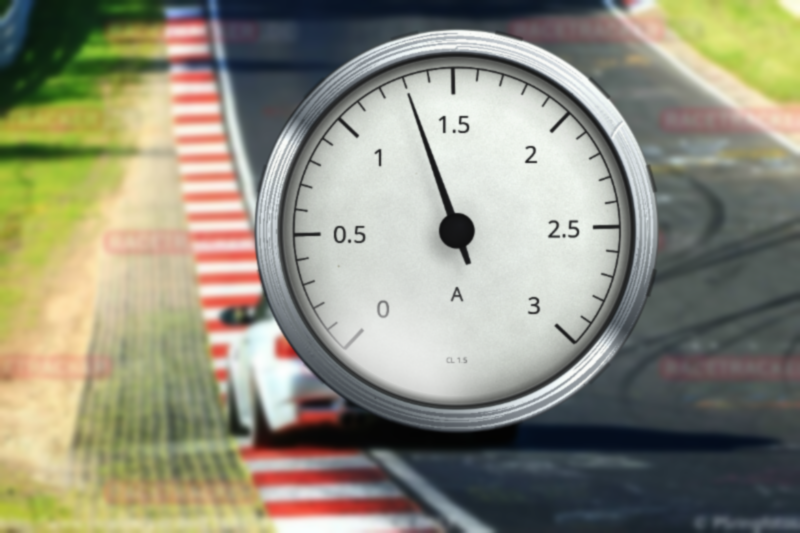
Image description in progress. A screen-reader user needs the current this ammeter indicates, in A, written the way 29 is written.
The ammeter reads 1.3
